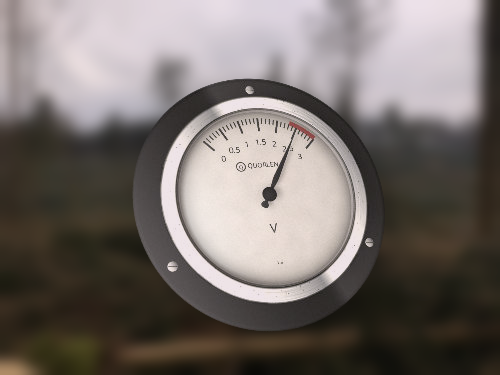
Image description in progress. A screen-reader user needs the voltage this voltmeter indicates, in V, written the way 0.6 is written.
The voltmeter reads 2.5
